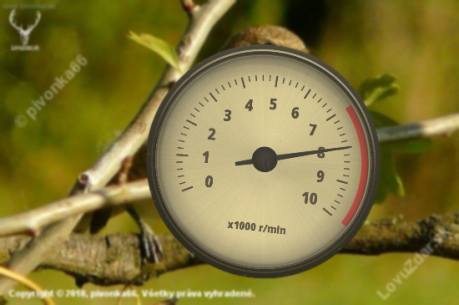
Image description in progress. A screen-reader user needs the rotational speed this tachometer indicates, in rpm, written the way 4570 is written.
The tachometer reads 8000
